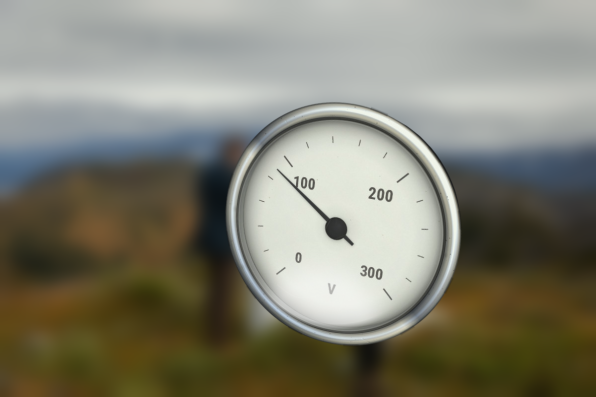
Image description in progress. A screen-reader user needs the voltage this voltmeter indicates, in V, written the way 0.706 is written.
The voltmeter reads 90
